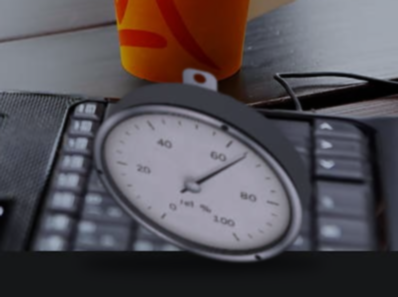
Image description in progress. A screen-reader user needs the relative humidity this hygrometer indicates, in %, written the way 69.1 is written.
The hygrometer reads 64
